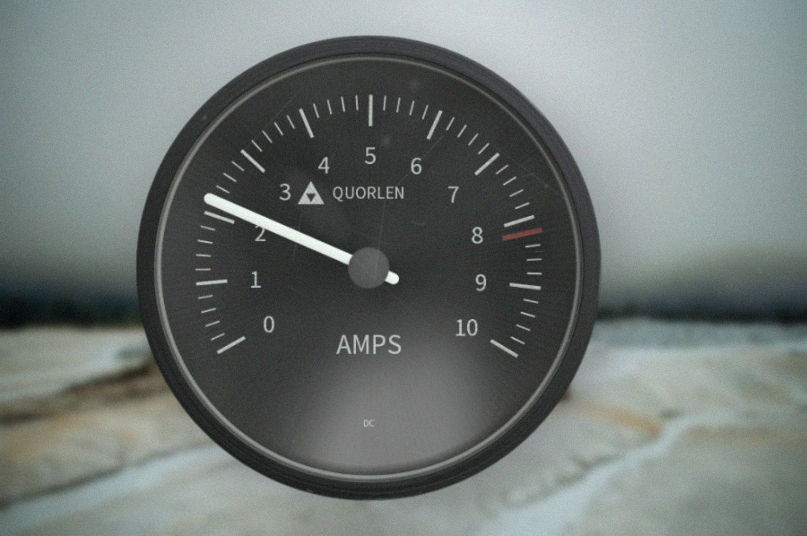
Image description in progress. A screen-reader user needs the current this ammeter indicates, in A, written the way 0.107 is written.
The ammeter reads 2.2
